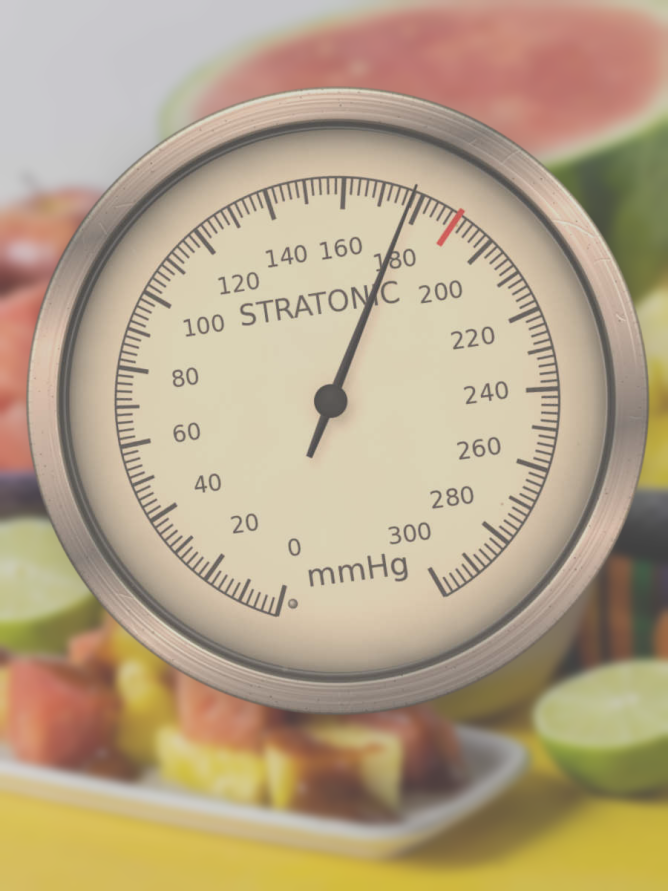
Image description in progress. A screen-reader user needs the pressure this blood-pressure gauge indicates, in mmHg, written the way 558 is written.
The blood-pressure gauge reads 178
